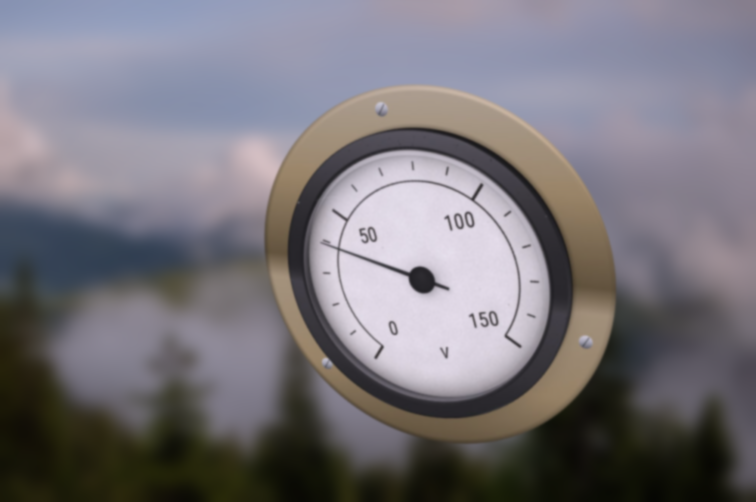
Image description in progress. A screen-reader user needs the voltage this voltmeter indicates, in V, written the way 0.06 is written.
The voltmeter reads 40
